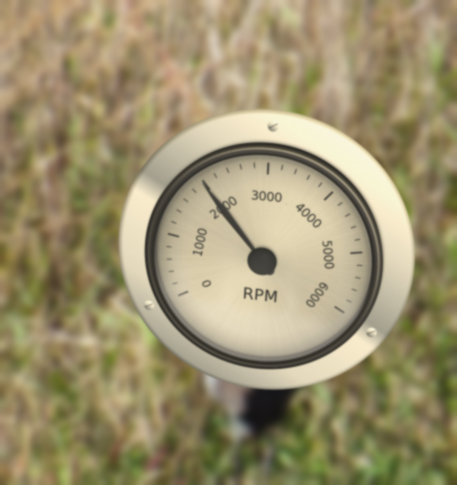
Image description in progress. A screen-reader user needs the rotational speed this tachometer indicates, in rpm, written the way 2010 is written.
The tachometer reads 2000
